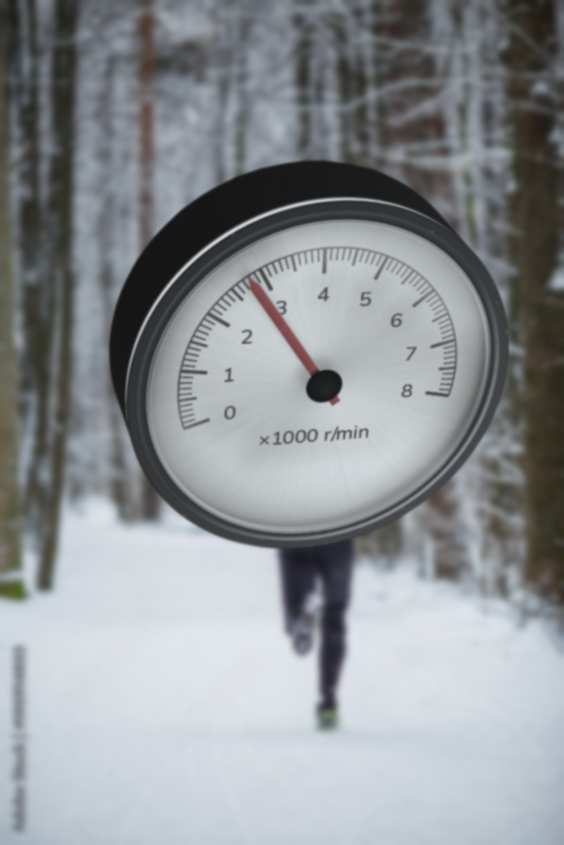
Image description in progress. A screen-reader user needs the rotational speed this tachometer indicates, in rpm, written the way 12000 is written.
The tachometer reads 2800
